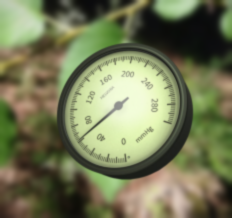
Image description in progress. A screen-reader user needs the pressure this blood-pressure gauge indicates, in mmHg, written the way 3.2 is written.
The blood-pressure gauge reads 60
